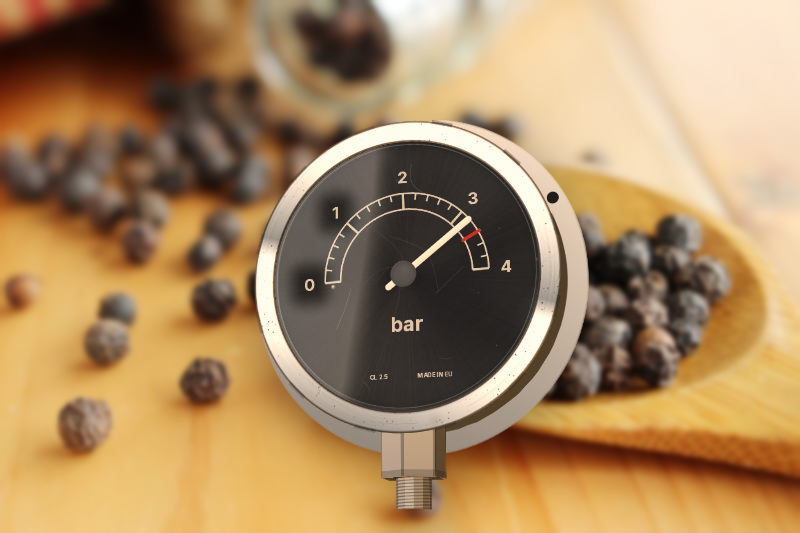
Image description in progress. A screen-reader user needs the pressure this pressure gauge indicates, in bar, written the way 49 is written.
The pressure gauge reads 3.2
